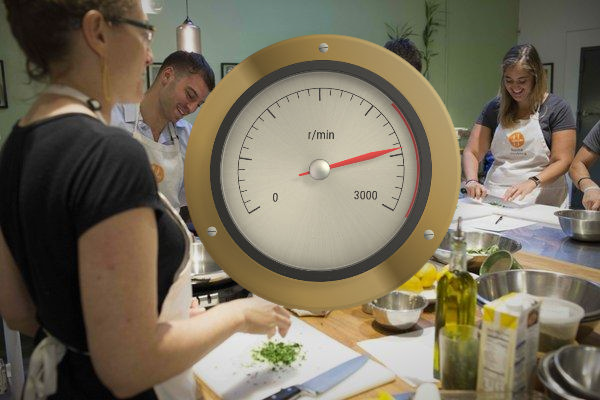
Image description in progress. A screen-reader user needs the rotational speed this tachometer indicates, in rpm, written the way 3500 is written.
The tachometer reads 2450
